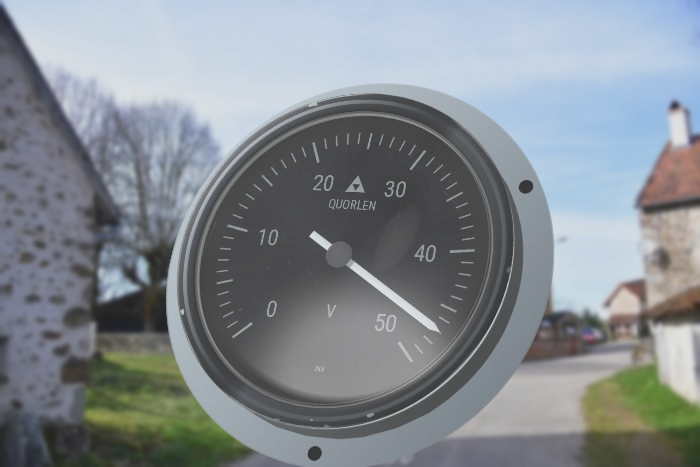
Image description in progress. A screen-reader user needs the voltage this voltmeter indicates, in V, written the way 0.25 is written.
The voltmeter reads 47
